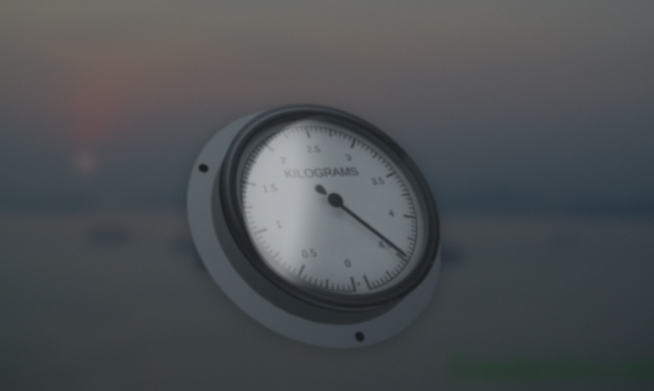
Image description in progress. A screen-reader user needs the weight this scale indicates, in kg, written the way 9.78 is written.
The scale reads 4.5
